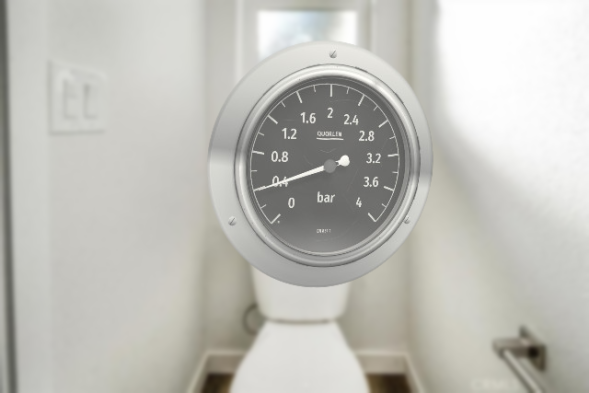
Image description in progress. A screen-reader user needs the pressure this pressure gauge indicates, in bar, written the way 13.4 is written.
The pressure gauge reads 0.4
